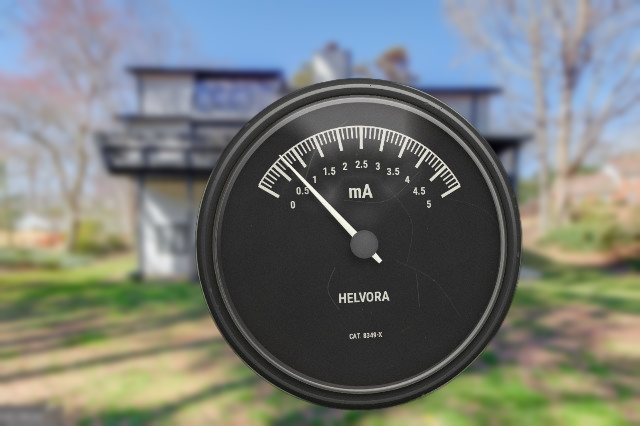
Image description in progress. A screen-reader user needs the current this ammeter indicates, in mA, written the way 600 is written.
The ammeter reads 0.7
